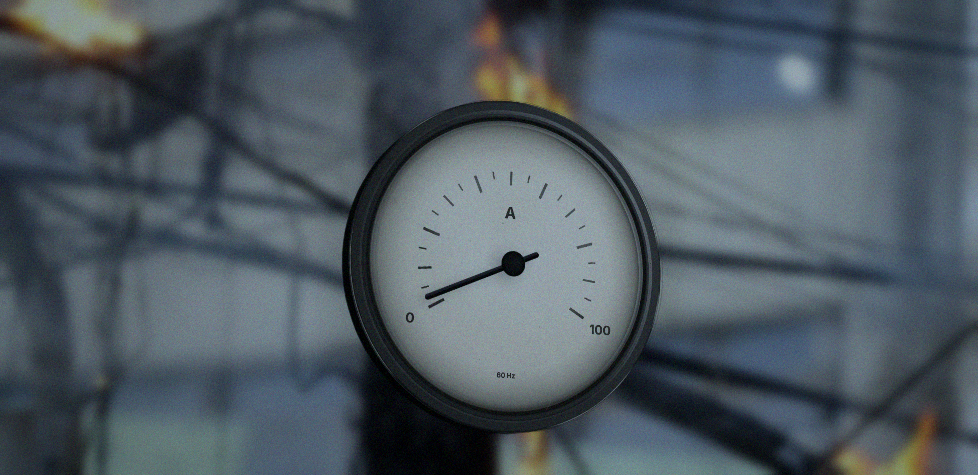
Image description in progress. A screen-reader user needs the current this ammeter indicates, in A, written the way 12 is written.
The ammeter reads 2.5
